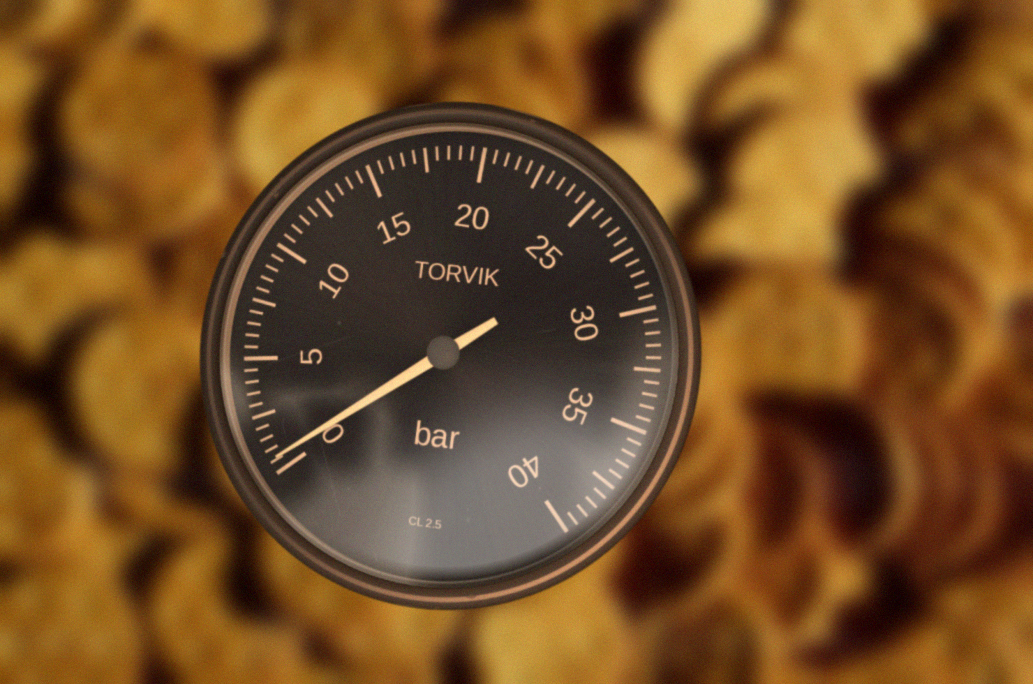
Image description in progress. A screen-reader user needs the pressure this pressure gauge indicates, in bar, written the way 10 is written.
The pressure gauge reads 0.5
